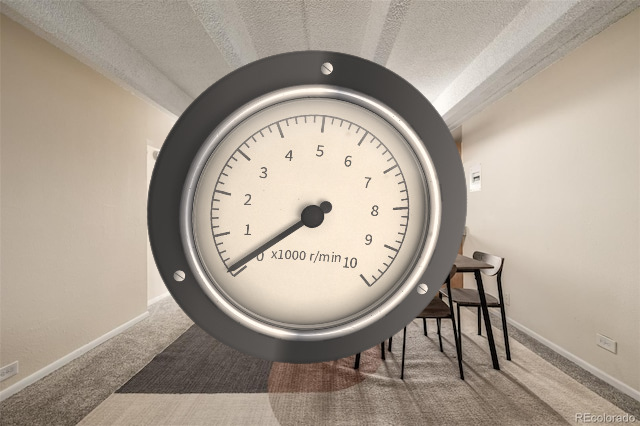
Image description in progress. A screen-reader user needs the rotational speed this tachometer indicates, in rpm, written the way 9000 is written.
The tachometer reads 200
